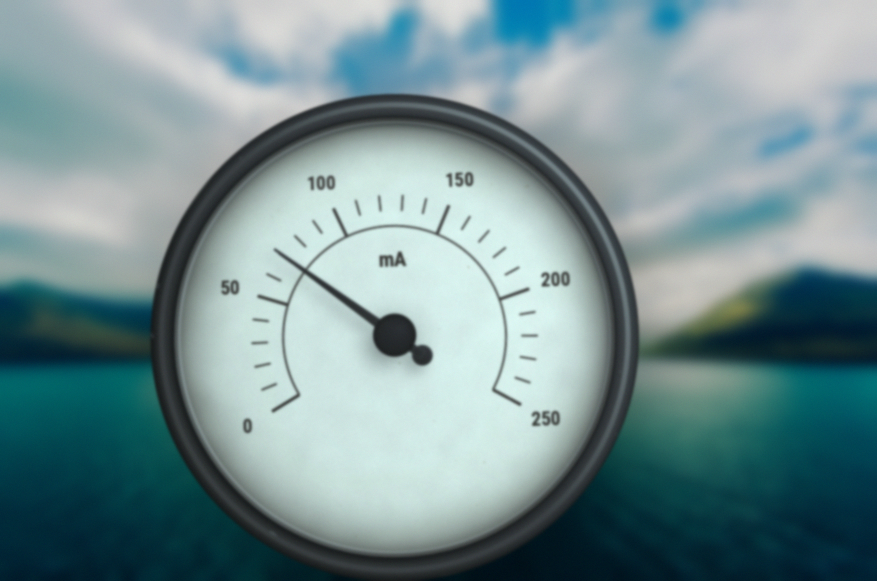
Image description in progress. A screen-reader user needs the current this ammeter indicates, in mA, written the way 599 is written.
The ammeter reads 70
